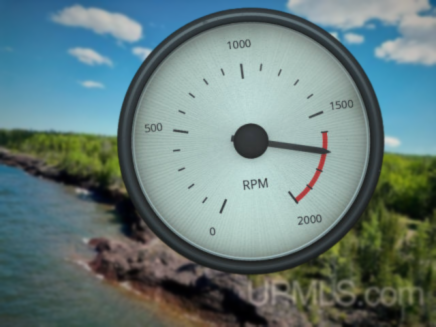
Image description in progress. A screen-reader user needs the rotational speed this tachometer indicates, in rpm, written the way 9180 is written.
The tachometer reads 1700
